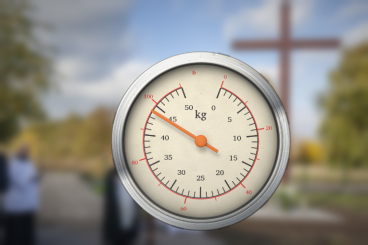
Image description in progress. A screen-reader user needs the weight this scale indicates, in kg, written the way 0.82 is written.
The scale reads 44
